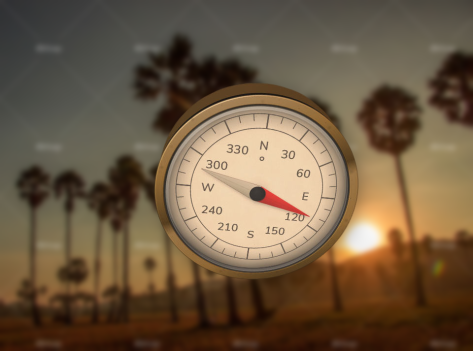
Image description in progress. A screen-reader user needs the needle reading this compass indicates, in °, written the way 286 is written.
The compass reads 110
